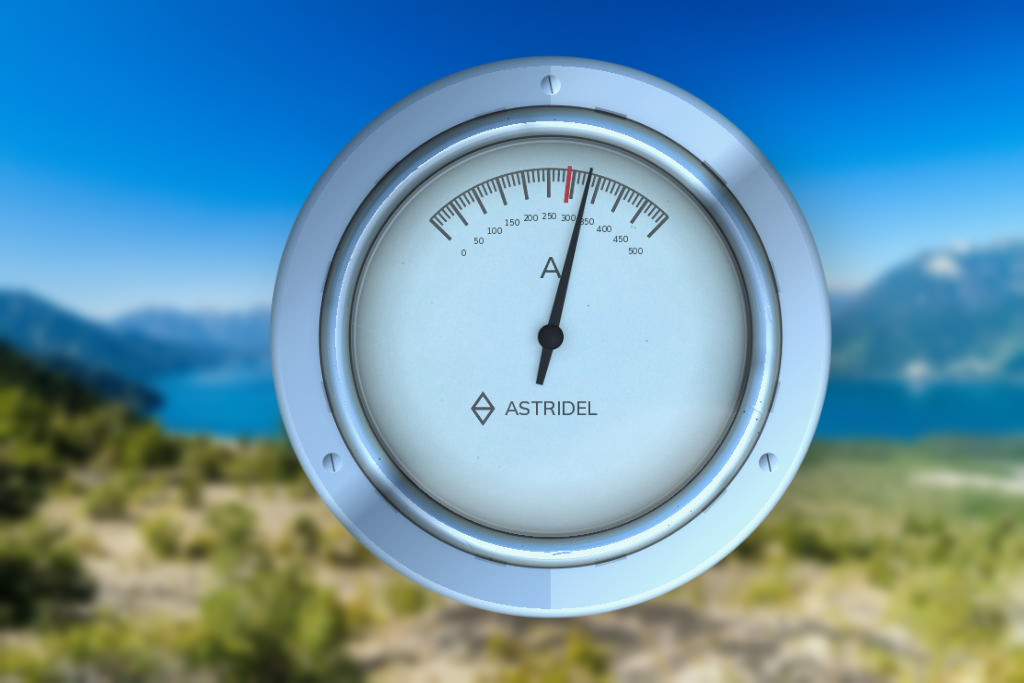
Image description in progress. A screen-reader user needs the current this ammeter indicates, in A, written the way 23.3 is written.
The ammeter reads 330
